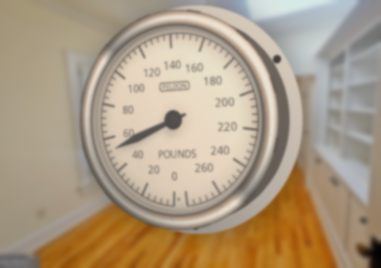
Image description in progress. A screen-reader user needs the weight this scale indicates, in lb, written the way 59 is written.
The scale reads 52
